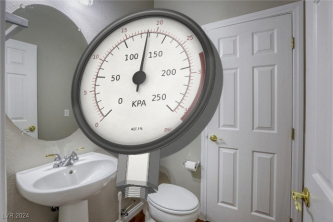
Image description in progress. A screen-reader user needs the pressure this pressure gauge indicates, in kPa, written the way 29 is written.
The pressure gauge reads 130
